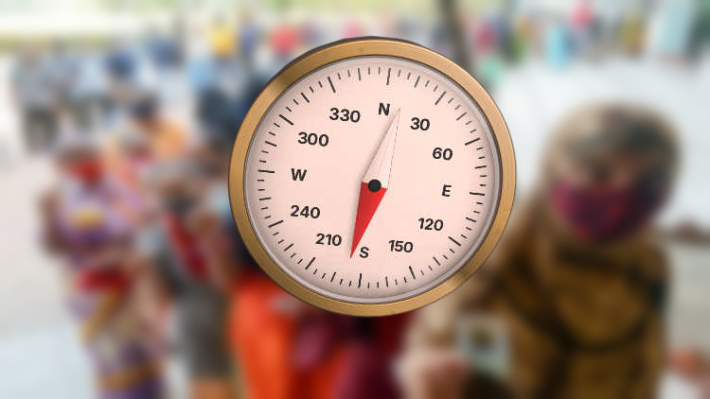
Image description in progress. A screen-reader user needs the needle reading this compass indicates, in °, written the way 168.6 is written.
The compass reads 190
